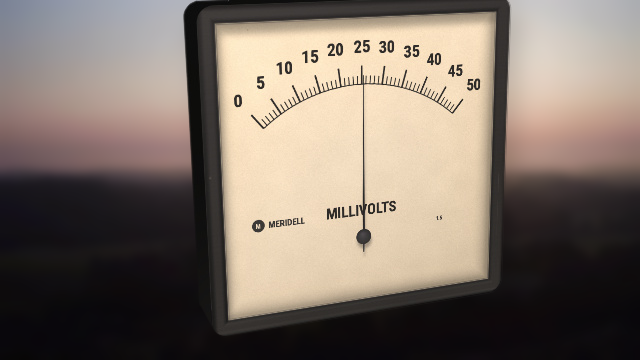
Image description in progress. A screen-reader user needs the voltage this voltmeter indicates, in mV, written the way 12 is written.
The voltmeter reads 25
